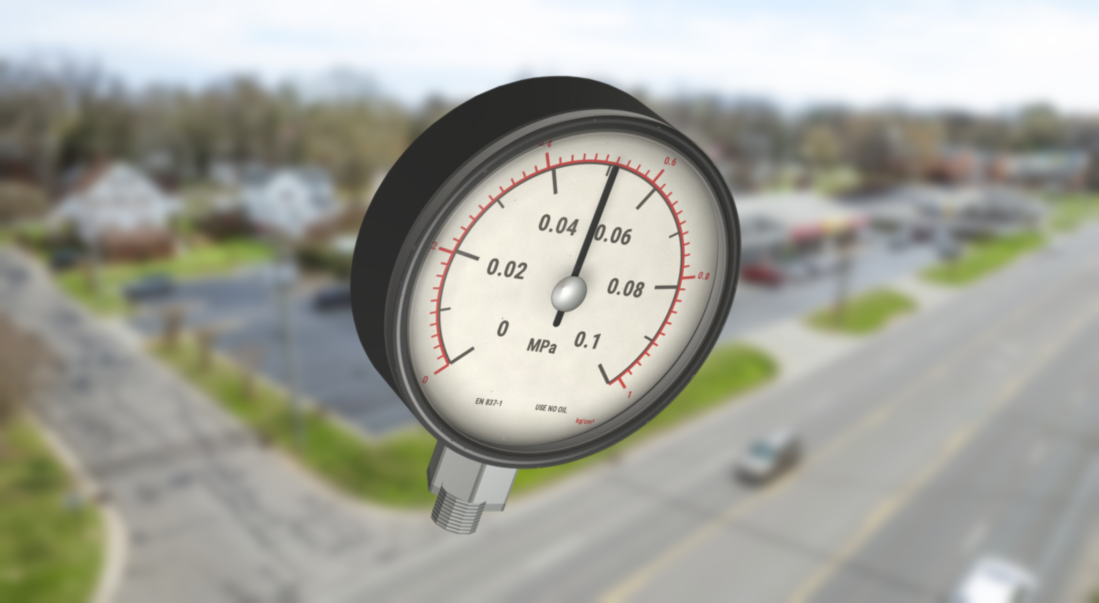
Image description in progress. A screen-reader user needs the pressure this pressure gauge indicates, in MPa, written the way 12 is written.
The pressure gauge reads 0.05
